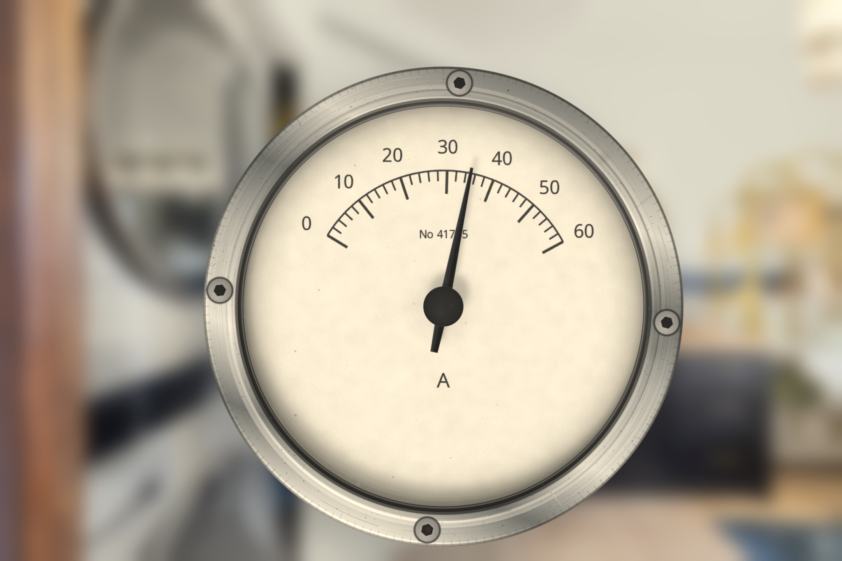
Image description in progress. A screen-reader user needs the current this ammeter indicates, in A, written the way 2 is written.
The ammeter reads 35
